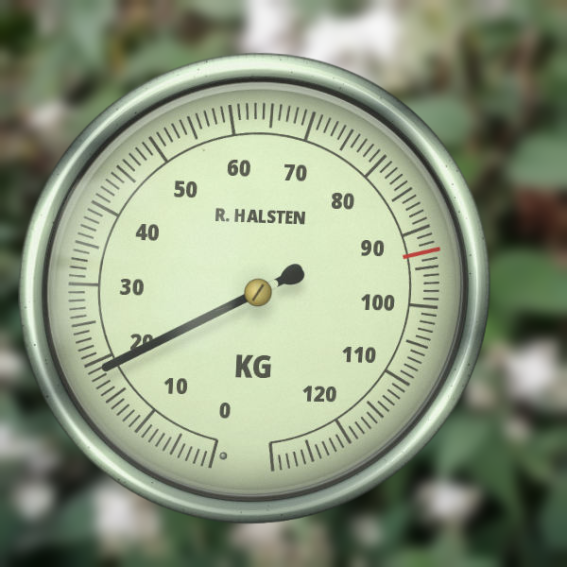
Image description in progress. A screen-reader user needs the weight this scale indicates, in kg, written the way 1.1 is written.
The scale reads 19
